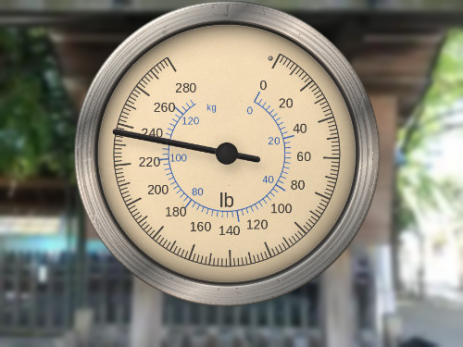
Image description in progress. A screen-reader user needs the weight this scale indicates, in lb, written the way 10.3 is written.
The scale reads 236
